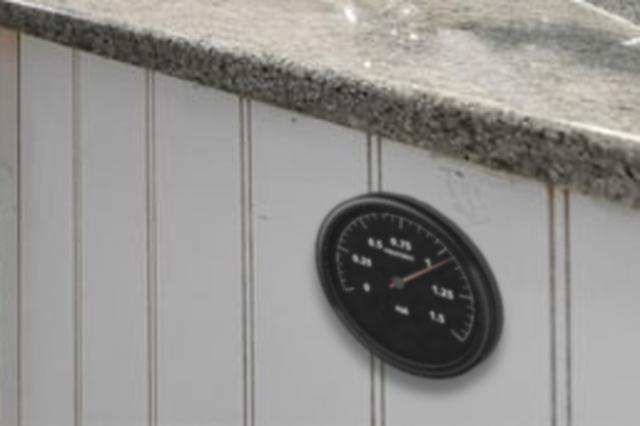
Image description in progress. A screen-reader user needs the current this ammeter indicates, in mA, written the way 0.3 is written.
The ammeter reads 1.05
